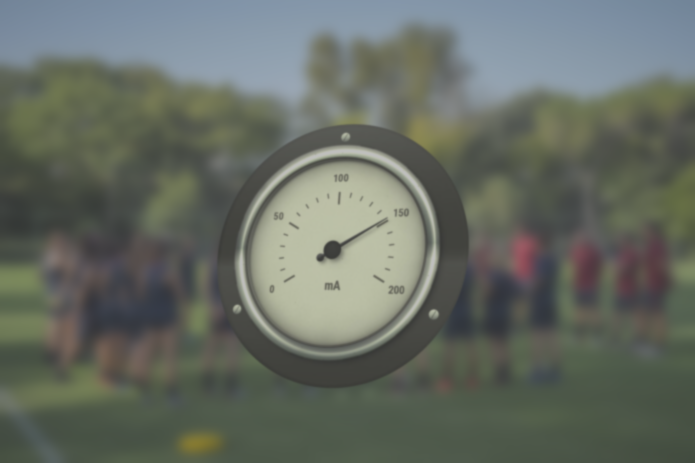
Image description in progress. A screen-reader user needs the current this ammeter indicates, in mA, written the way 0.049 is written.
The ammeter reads 150
